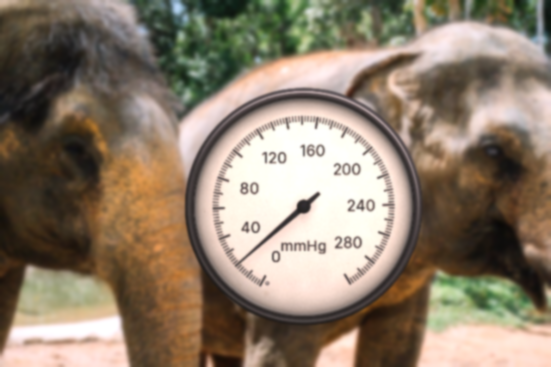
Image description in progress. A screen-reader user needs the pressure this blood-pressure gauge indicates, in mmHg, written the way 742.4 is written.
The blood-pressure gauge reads 20
